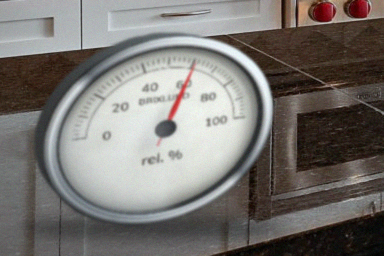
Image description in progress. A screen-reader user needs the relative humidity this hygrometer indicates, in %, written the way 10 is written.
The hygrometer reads 60
